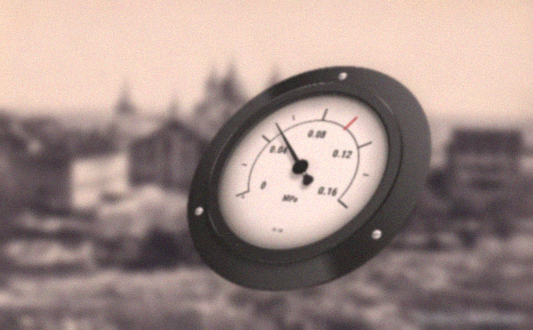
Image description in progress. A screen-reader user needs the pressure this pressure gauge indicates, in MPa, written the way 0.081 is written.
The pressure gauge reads 0.05
